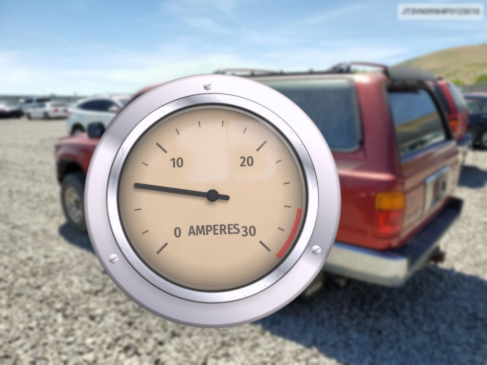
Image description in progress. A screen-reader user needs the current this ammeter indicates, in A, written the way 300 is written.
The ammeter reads 6
